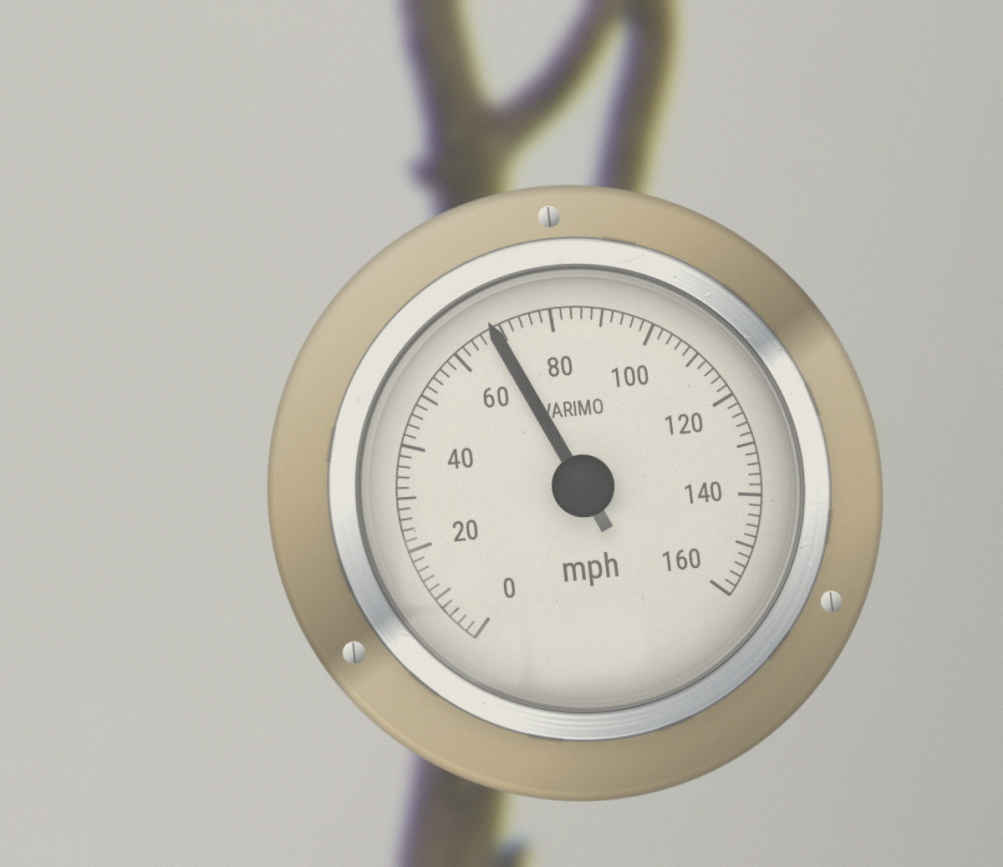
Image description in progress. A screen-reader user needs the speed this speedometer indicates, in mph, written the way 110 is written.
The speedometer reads 68
